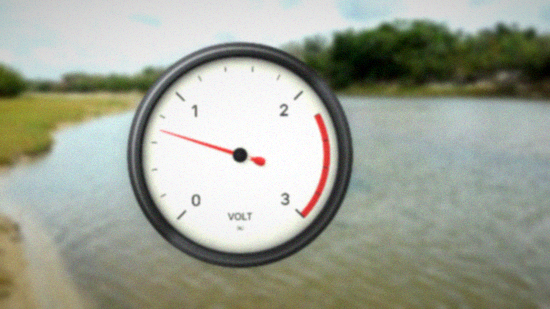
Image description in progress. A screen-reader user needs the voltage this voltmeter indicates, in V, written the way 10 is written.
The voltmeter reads 0.7
